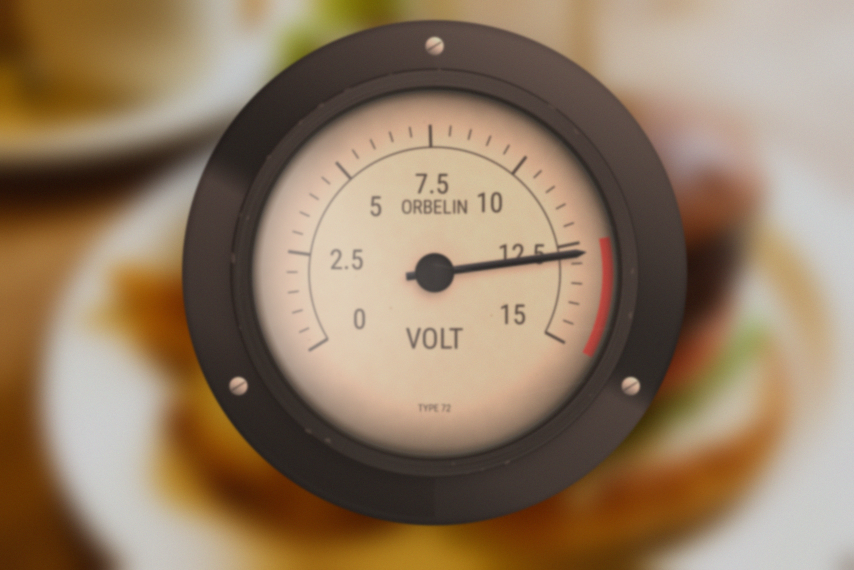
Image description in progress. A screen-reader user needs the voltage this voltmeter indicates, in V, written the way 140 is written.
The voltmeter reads 12.75
